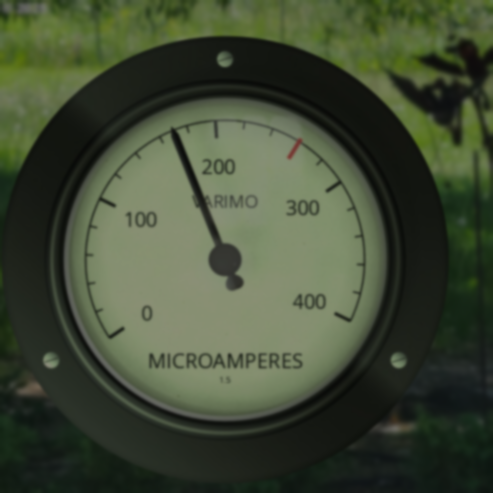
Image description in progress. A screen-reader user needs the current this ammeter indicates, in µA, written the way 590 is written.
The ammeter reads 170
